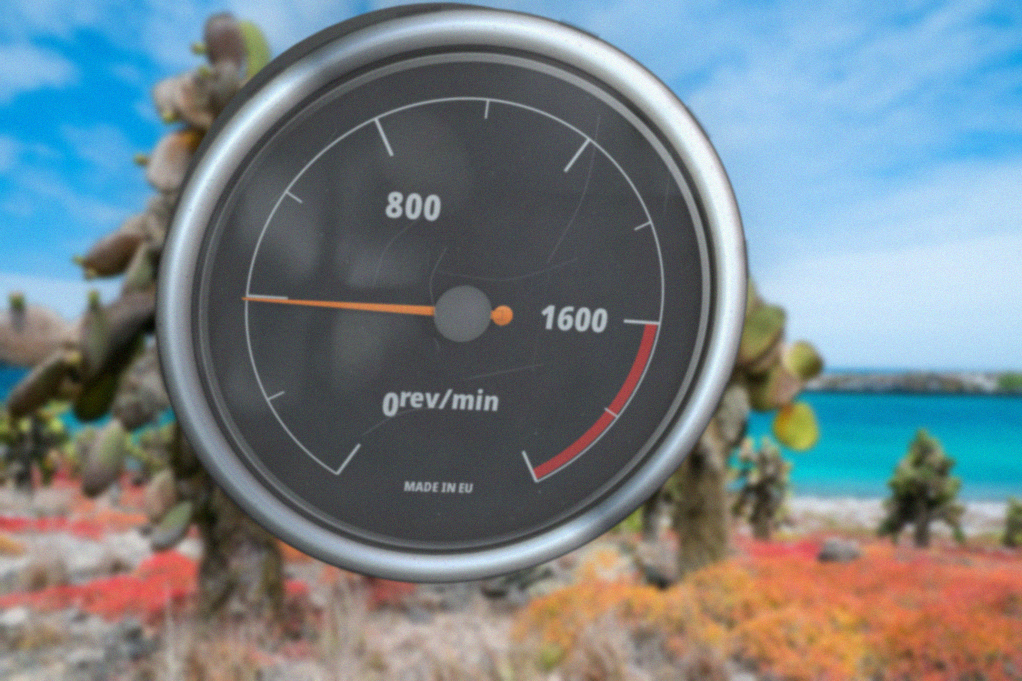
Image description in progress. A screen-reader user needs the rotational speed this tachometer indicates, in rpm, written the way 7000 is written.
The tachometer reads 400
